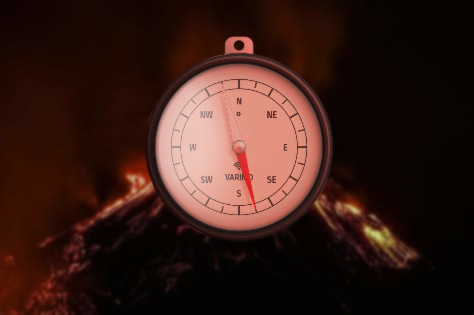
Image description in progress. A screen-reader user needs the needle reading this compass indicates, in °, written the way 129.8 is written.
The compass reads 165
